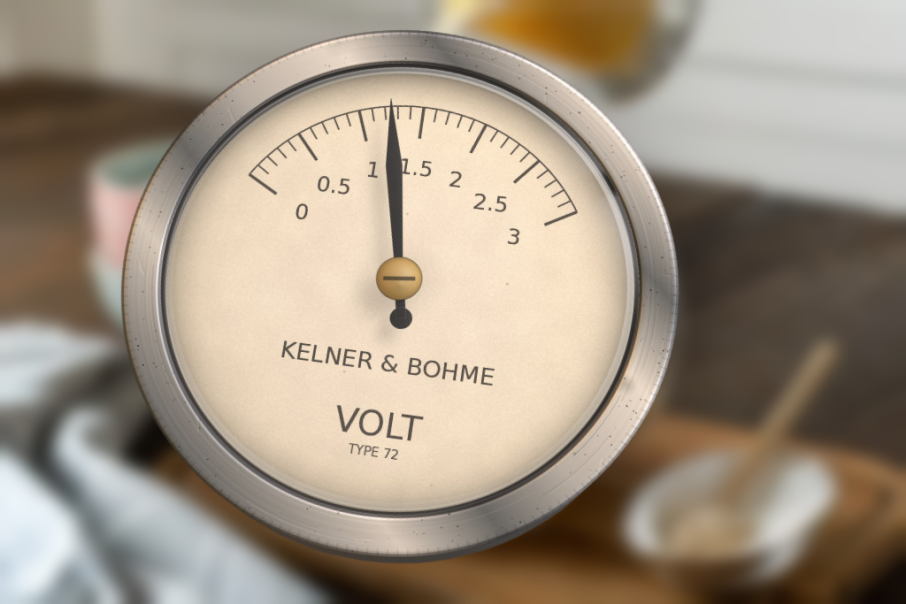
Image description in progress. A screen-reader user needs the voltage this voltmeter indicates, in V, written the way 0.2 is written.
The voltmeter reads 1.25
